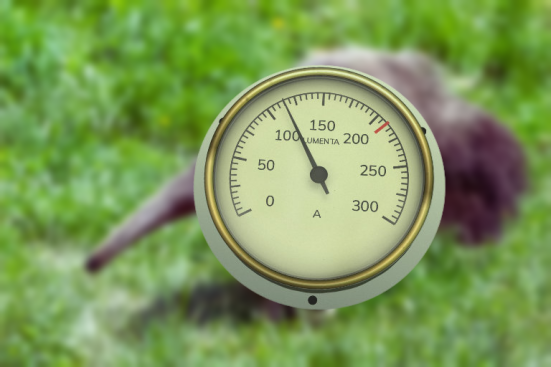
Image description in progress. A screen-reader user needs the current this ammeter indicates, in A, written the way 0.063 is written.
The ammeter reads 115
